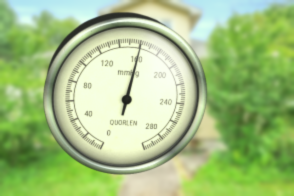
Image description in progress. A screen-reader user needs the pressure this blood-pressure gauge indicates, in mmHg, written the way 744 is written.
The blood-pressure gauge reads 160
